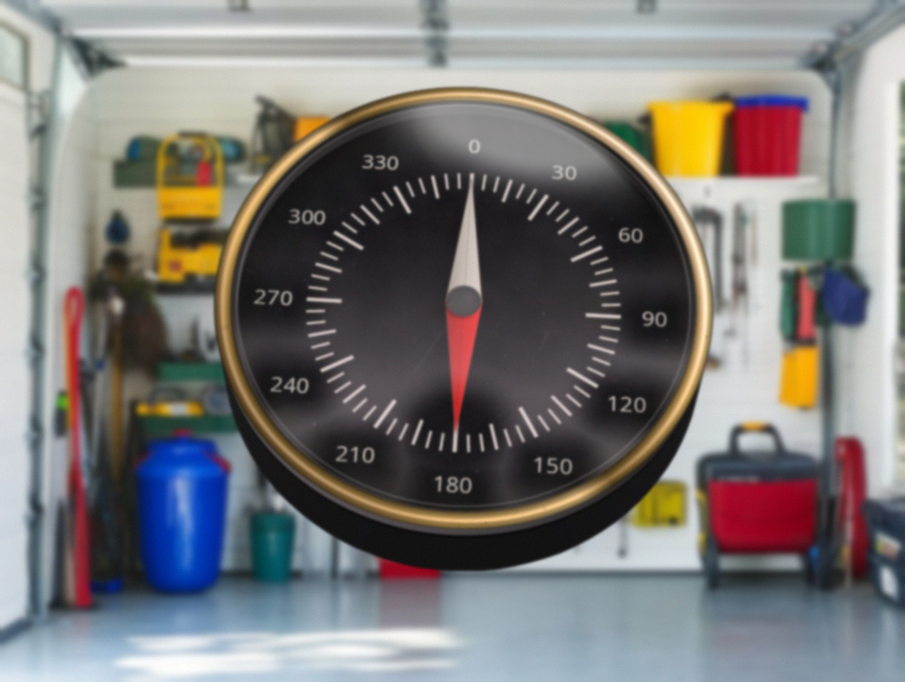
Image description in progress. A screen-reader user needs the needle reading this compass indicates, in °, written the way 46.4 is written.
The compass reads 180
